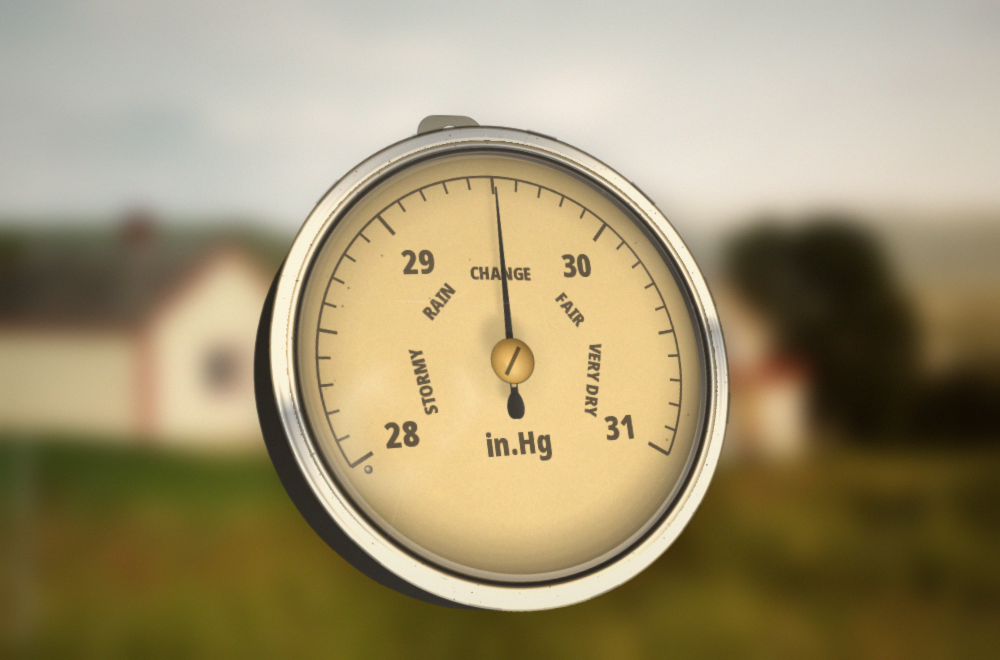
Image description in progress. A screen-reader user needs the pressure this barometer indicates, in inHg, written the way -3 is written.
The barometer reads 29.5
